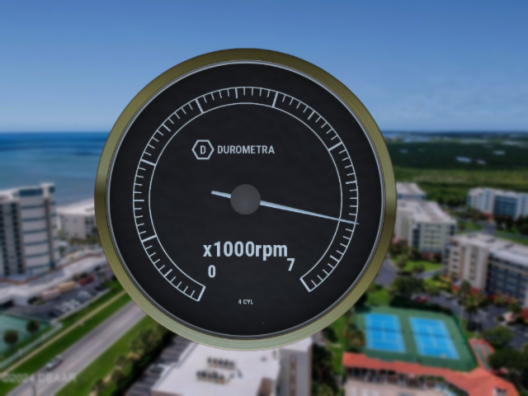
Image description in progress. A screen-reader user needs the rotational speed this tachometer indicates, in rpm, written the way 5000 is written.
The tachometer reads 6000
